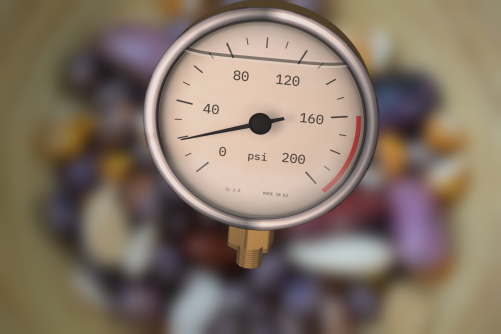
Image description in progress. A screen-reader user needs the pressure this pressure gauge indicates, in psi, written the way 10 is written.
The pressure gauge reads 20
